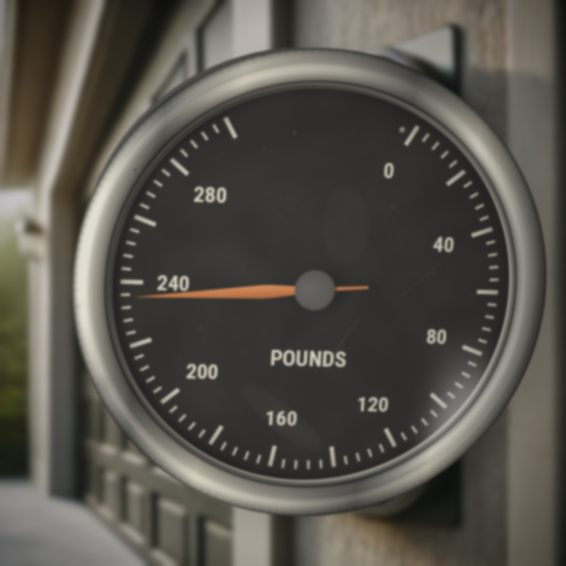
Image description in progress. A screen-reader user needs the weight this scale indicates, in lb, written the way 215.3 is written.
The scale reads 236
